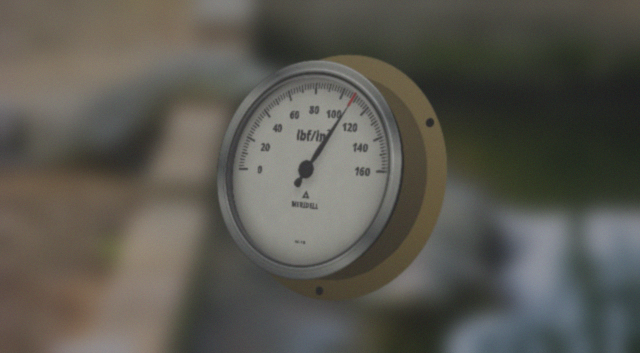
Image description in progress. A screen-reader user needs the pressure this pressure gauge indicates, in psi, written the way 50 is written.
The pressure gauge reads 110
